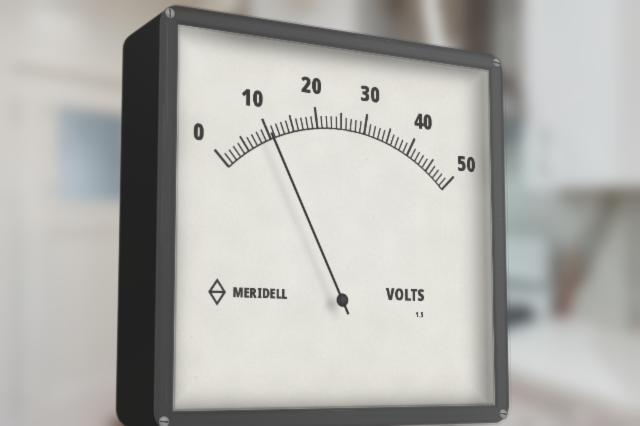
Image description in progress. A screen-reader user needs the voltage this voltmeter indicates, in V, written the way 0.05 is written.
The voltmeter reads 10
